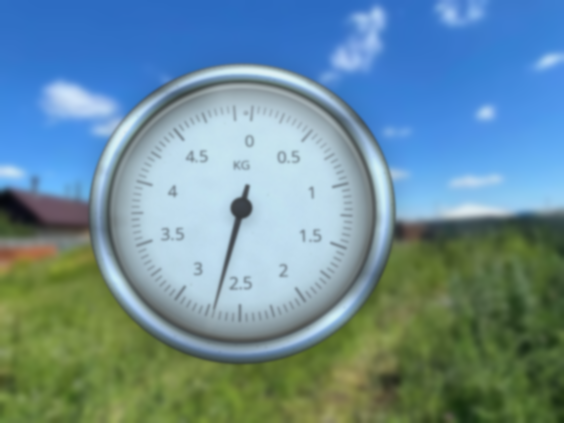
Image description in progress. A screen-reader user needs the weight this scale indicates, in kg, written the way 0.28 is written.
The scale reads 2.7
